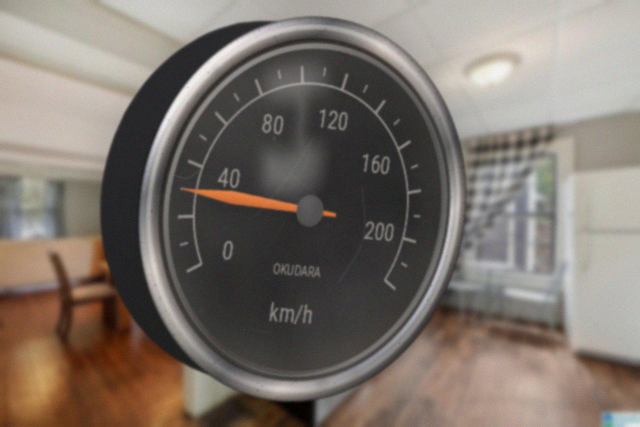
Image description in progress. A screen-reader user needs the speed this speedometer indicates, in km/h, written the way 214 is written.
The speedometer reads 30
